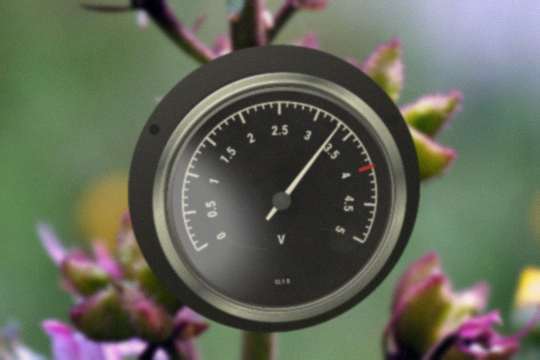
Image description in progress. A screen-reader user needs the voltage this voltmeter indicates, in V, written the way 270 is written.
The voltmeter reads 3.3
